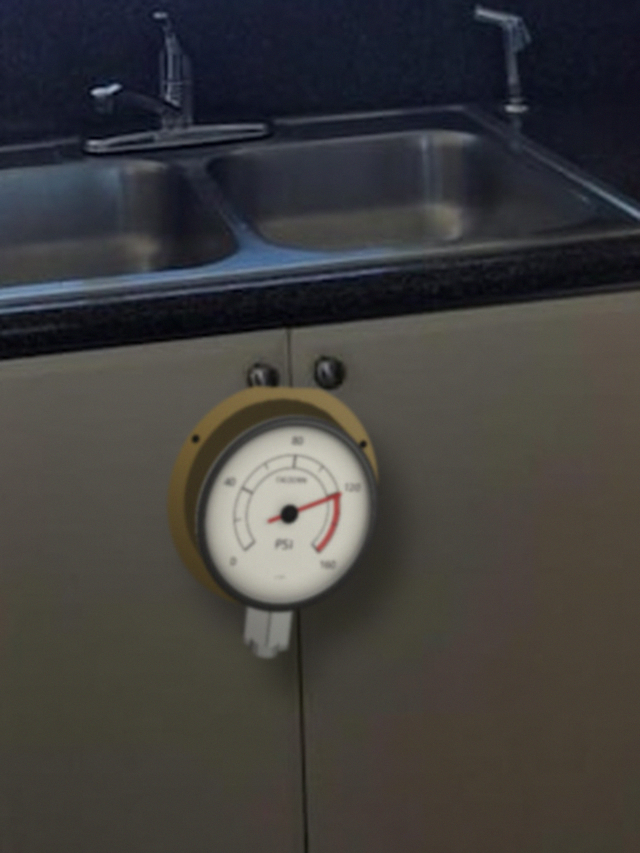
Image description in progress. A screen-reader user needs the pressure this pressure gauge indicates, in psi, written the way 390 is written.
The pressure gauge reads 120
